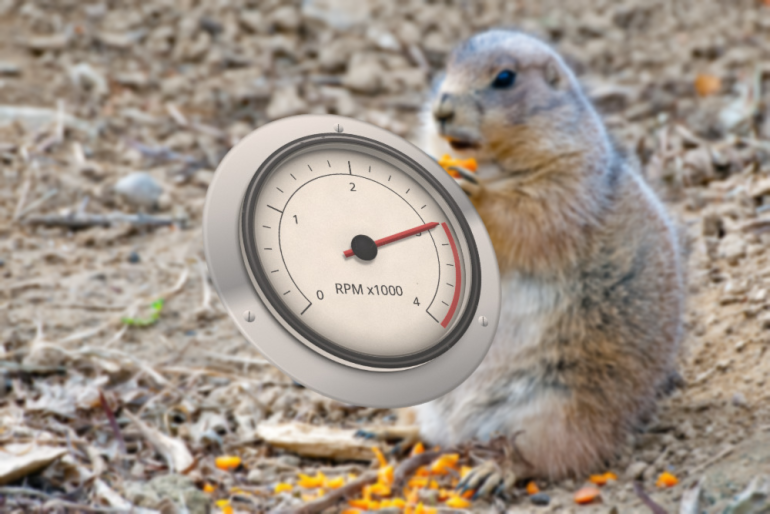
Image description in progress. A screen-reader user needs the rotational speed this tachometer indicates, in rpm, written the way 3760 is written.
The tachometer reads 3000
